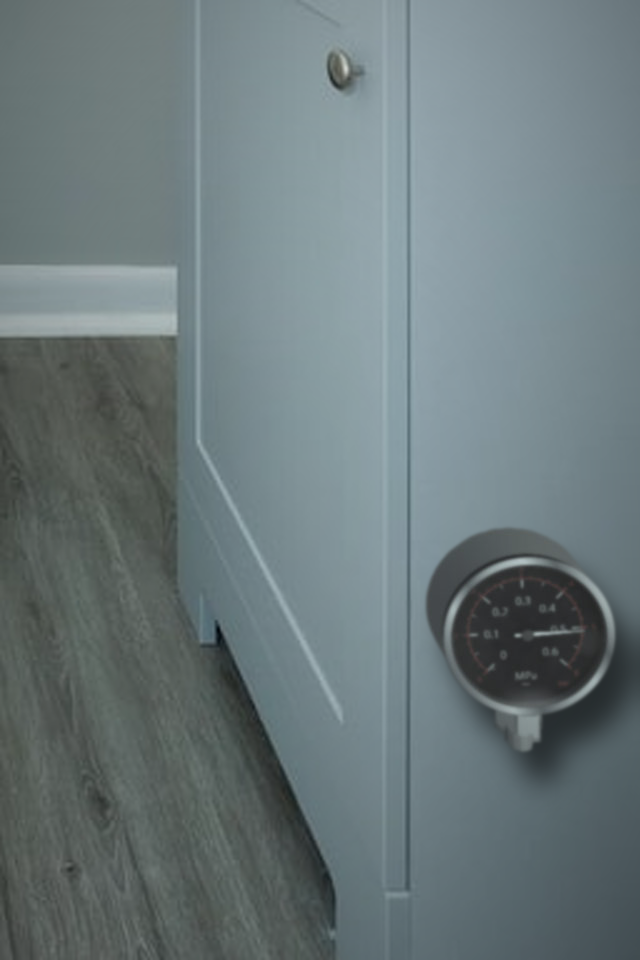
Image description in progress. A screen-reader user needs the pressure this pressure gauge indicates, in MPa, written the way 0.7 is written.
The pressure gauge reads 0.5
